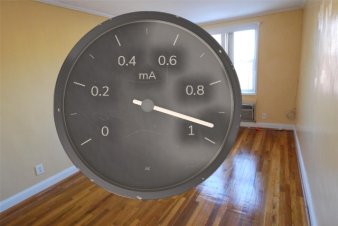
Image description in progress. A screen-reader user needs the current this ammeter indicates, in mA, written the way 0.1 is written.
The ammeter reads 0.95
